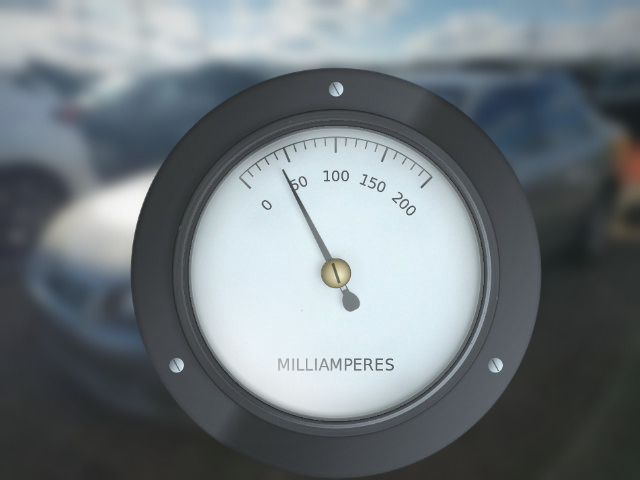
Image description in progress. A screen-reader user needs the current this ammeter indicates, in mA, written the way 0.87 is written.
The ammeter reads 40
